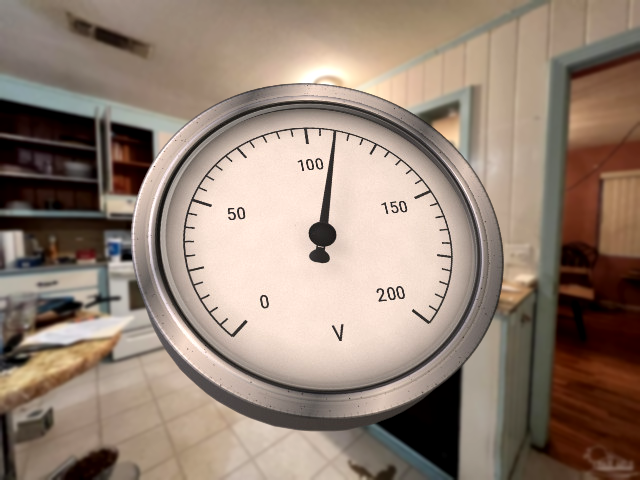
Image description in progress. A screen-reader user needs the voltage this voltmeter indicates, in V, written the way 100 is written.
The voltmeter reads 110
